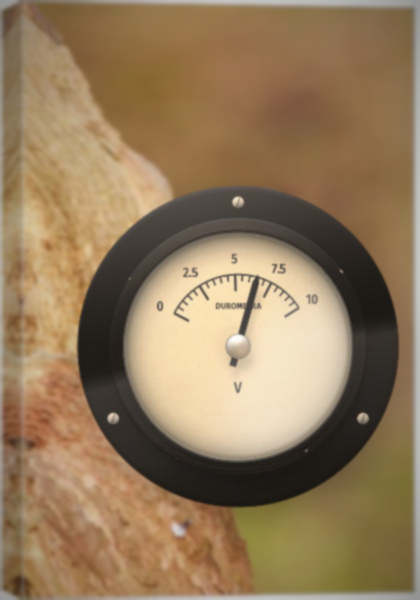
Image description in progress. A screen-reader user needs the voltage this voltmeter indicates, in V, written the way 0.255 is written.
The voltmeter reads 6.5
